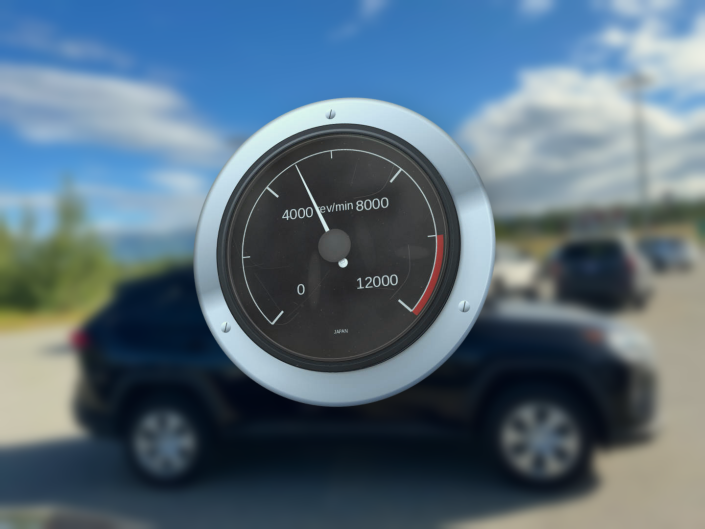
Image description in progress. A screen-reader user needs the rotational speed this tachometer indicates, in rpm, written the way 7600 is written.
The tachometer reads 5000
